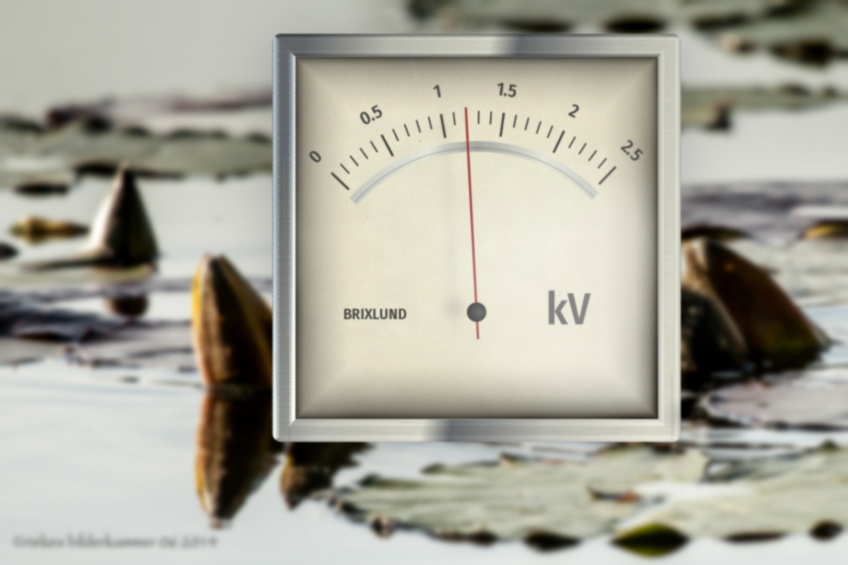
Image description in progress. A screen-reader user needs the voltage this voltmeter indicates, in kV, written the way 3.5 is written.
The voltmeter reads 1.2
